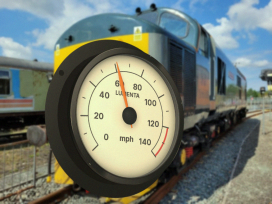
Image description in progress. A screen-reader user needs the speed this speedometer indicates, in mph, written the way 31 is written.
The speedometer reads 60
